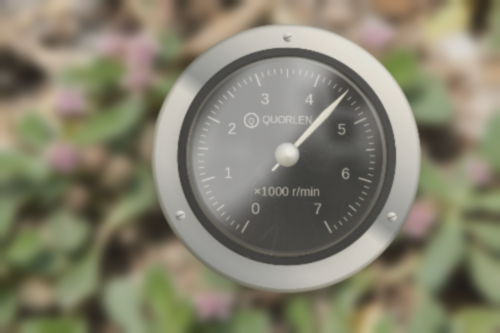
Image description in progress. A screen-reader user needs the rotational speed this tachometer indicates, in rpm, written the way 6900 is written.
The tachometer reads 4500
